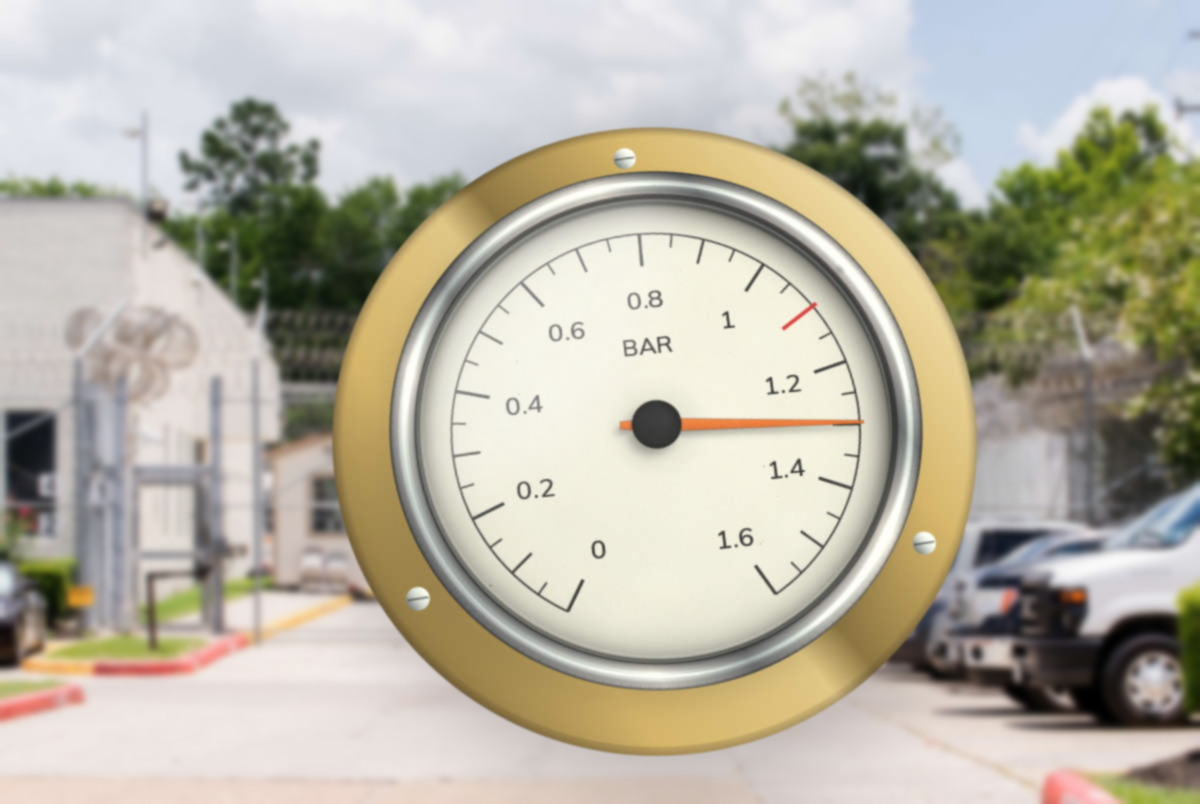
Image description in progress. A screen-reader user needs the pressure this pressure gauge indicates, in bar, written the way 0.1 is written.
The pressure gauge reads 1.3
